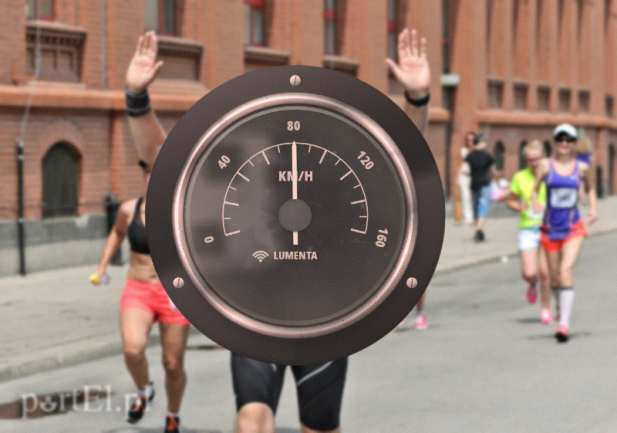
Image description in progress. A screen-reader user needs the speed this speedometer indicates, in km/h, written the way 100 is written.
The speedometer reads 80
